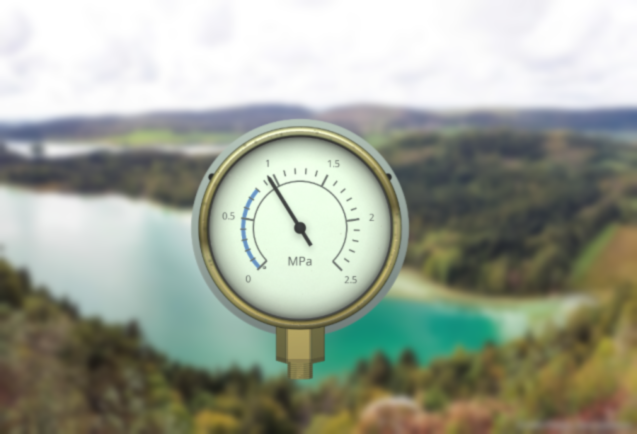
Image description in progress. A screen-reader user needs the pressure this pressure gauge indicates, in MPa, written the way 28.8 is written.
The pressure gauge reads 0.95
